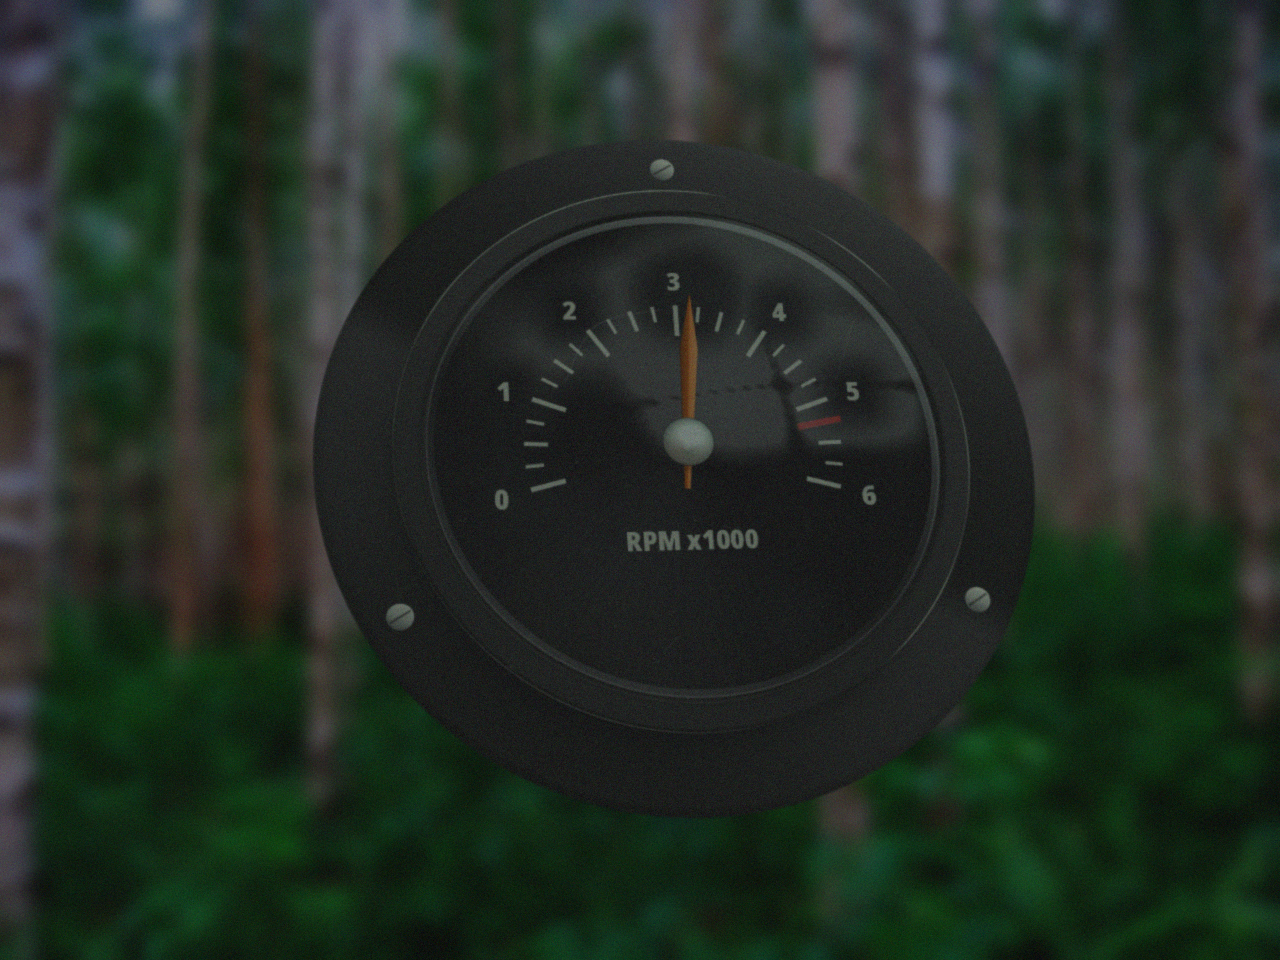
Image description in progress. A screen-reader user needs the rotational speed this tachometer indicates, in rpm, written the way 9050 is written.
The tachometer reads 3125
